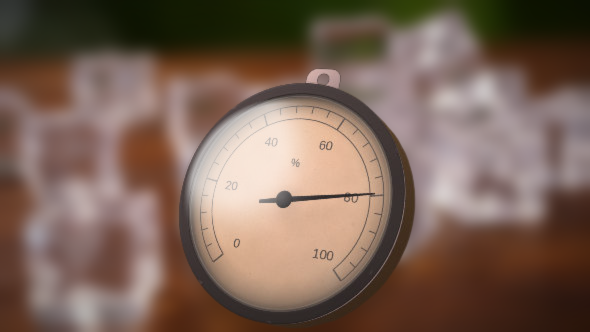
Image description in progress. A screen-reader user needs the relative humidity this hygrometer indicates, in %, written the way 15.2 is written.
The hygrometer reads 80
